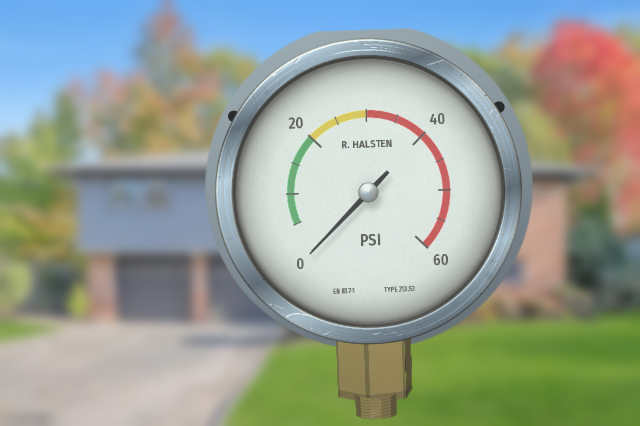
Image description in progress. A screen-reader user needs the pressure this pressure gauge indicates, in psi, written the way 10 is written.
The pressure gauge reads 0
